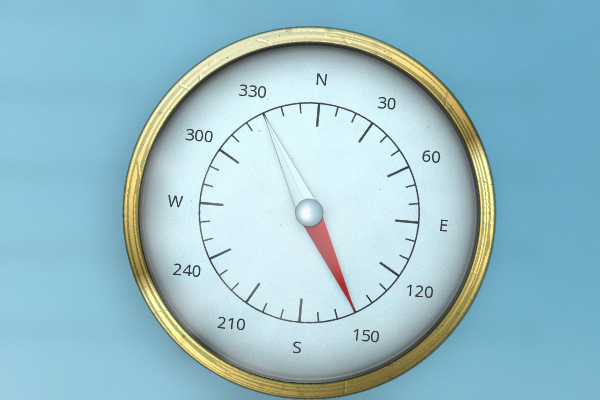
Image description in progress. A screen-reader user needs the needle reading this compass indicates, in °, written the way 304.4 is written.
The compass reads 150
